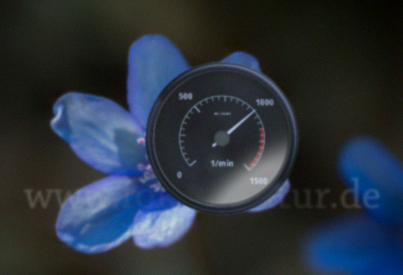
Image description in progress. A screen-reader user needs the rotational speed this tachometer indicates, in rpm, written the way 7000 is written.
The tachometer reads 1000
